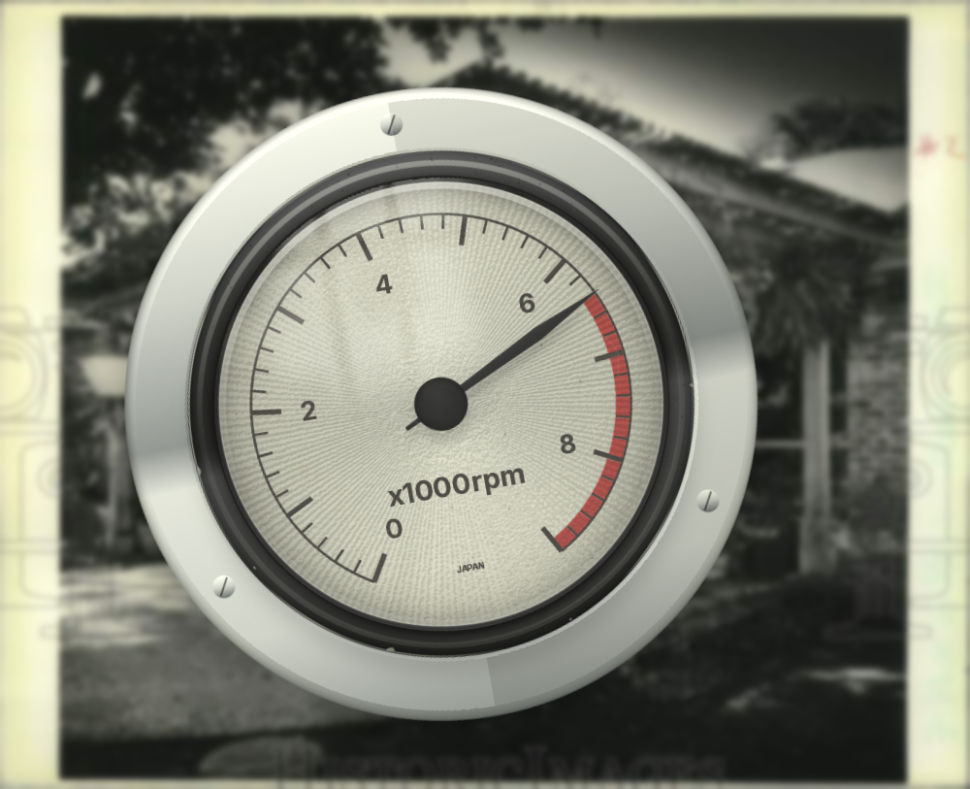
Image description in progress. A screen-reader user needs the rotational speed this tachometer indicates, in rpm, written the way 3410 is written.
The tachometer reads 6400
